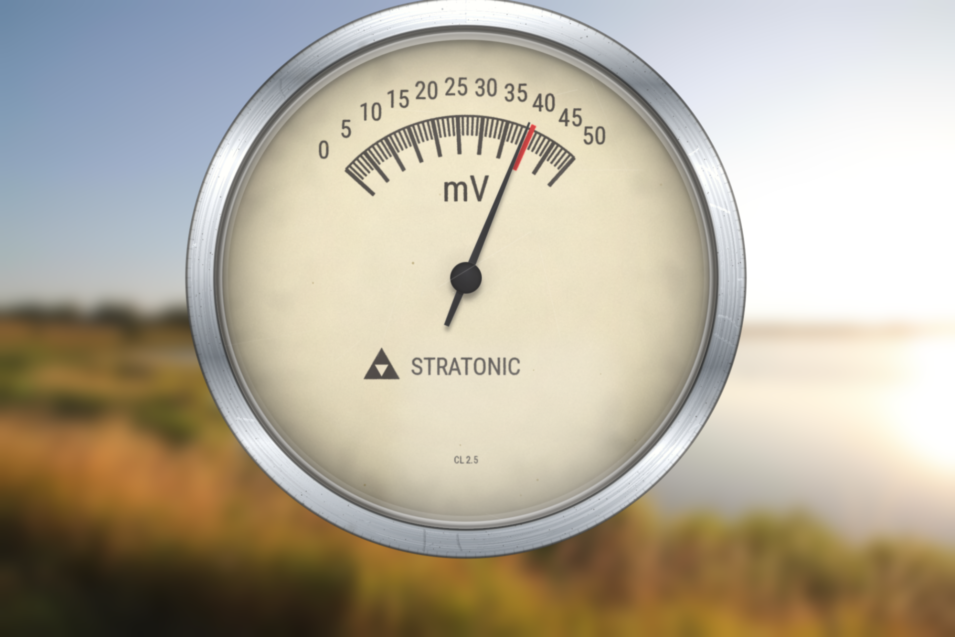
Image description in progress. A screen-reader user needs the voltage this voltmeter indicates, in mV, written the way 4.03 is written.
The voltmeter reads 39
